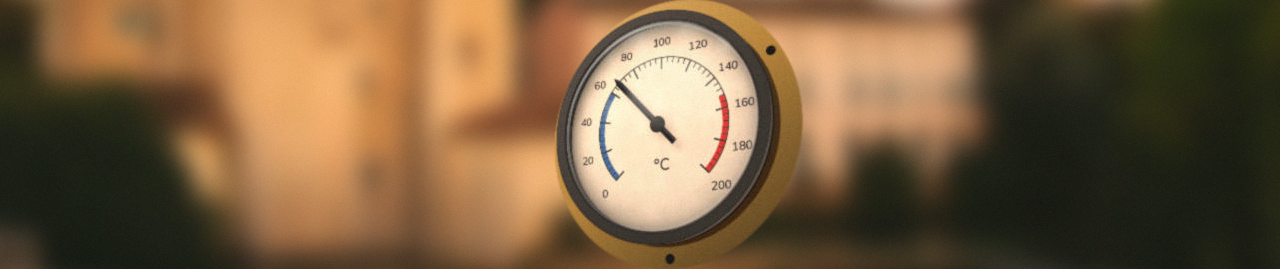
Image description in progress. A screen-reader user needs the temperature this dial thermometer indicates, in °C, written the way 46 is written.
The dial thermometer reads 68
